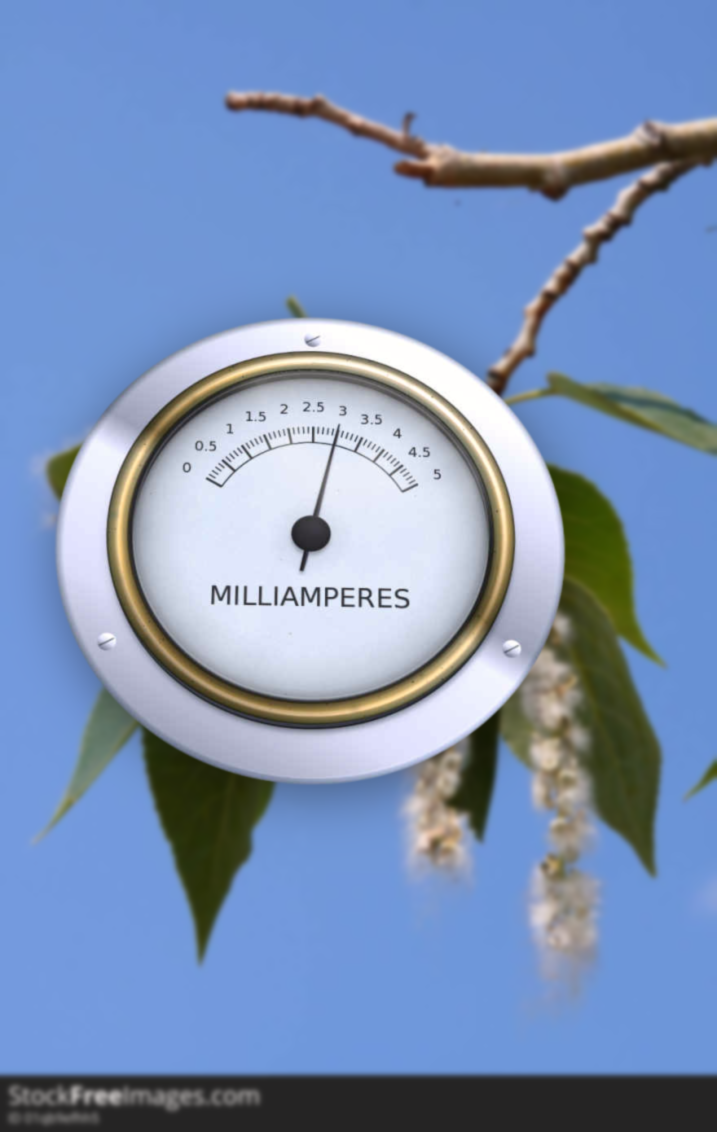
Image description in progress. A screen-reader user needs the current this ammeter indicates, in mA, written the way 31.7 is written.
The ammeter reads 3
